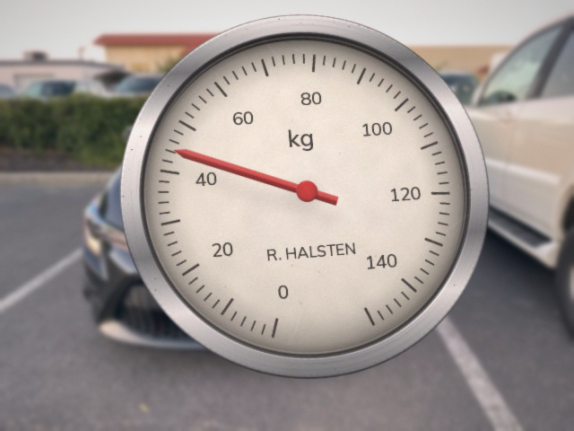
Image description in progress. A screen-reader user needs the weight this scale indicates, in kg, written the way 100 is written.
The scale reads 44
